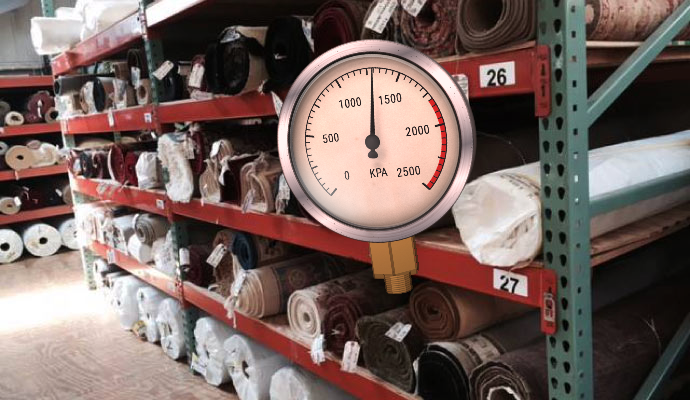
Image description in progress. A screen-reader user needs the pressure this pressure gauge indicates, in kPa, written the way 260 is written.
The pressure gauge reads 1300
